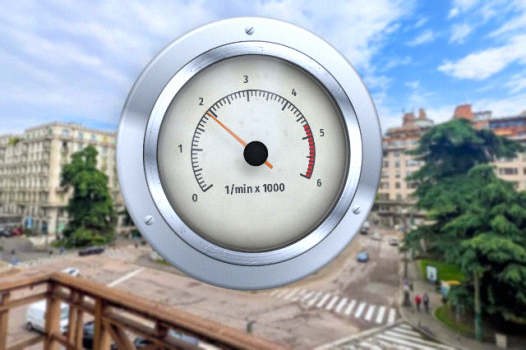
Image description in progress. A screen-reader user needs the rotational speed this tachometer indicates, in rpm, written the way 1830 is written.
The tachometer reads 1900
